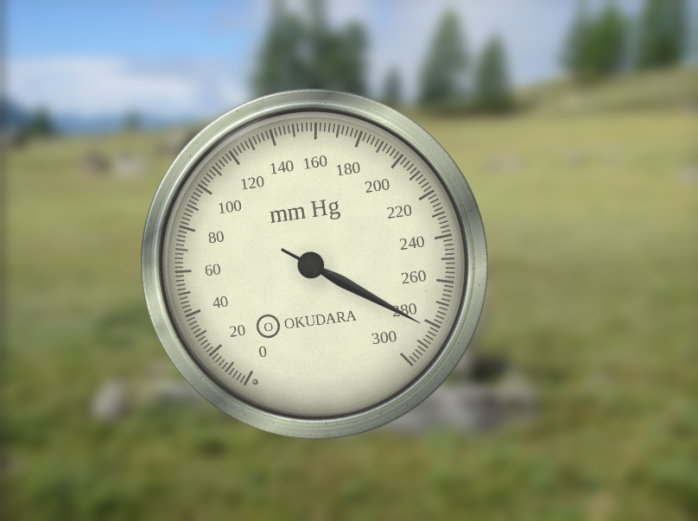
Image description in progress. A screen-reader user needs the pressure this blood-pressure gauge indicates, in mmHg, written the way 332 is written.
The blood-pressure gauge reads 282
